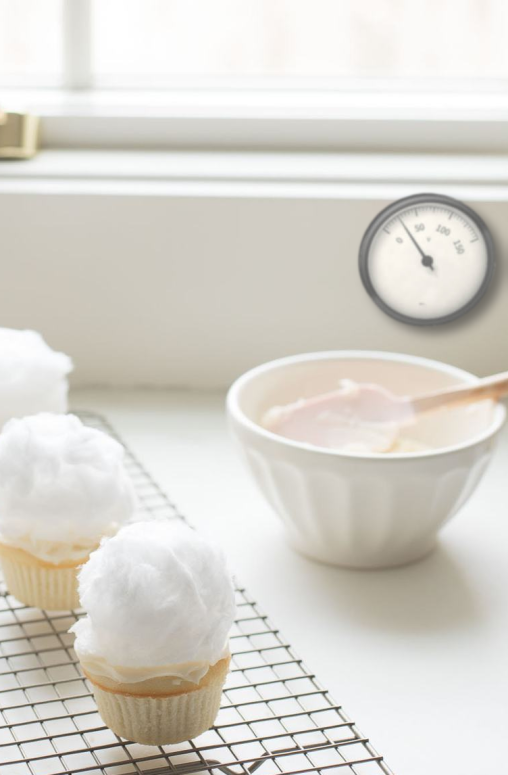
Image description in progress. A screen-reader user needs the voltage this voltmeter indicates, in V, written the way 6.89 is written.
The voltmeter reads 25
